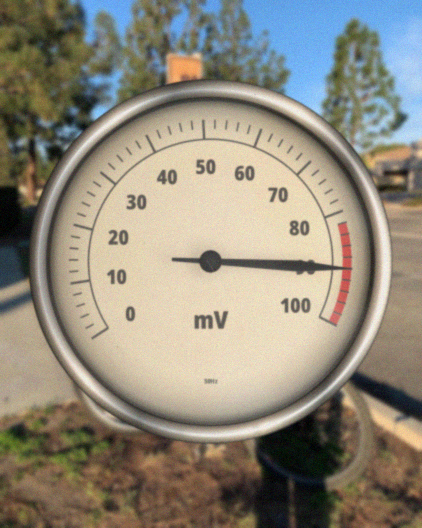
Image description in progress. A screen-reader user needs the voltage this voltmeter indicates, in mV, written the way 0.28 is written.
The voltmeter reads 90
